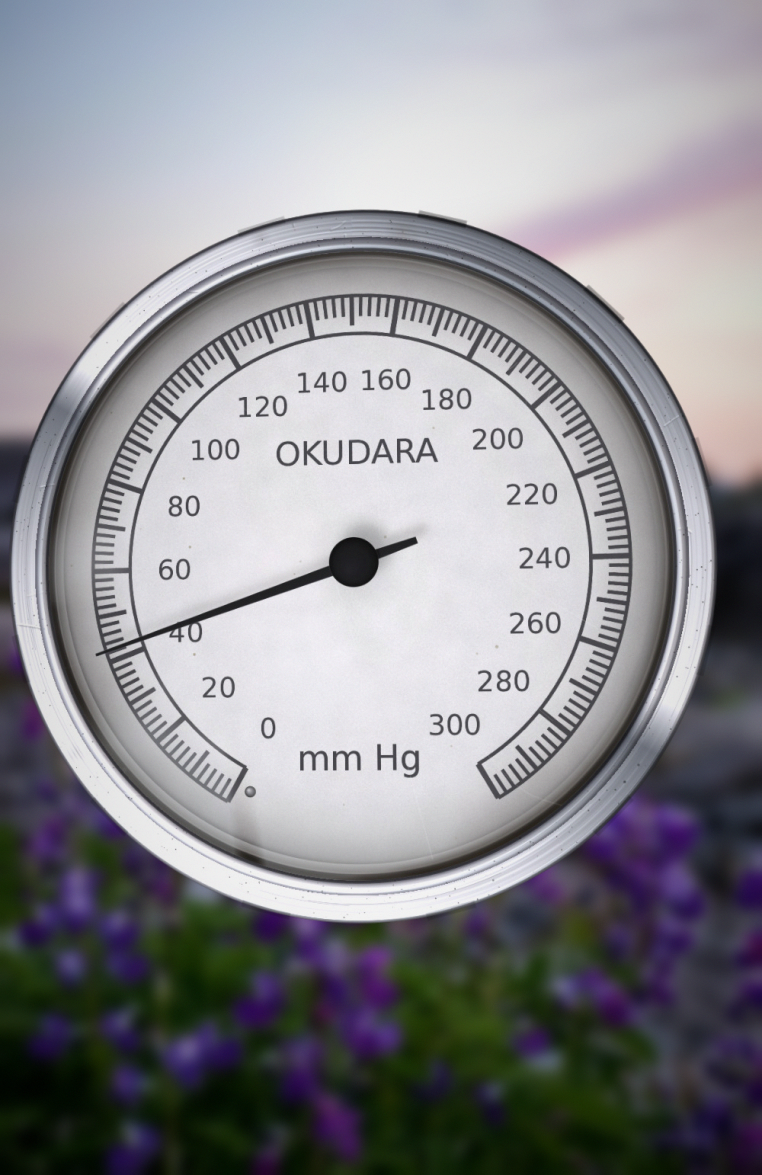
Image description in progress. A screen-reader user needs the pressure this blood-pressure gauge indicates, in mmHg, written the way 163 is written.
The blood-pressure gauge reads 42
